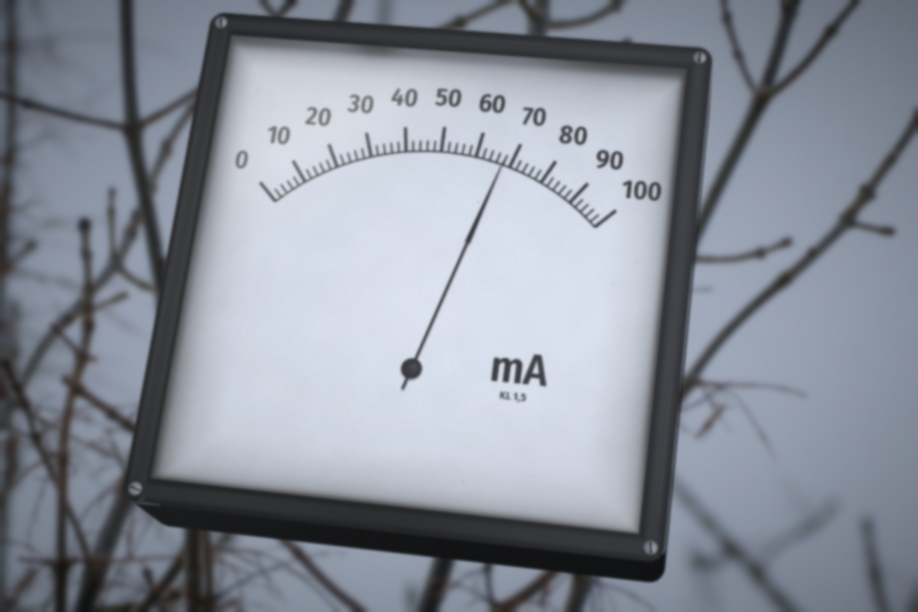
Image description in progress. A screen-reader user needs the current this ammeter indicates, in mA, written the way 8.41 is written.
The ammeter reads 68
